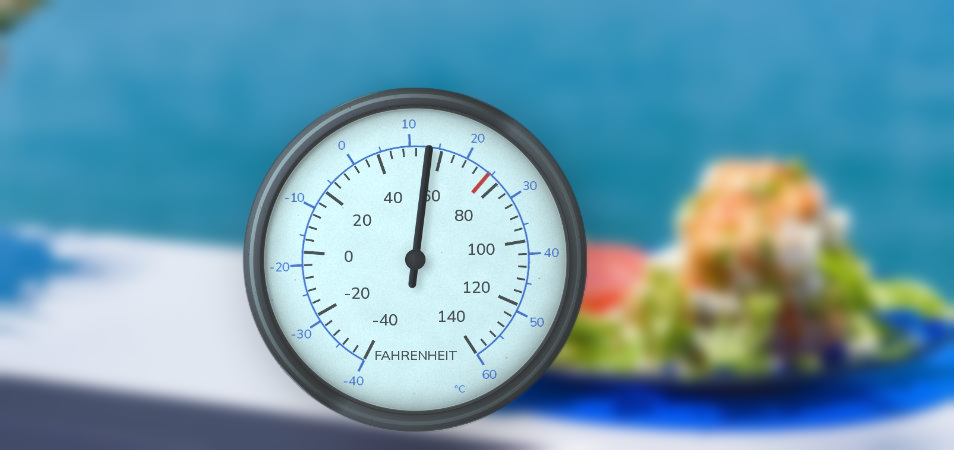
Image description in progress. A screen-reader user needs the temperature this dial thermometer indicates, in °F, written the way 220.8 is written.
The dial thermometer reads 56
